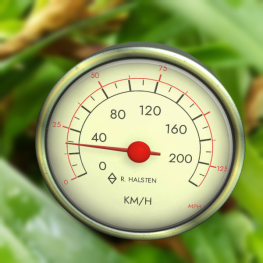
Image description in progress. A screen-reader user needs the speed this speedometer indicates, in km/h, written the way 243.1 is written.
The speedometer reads 30
